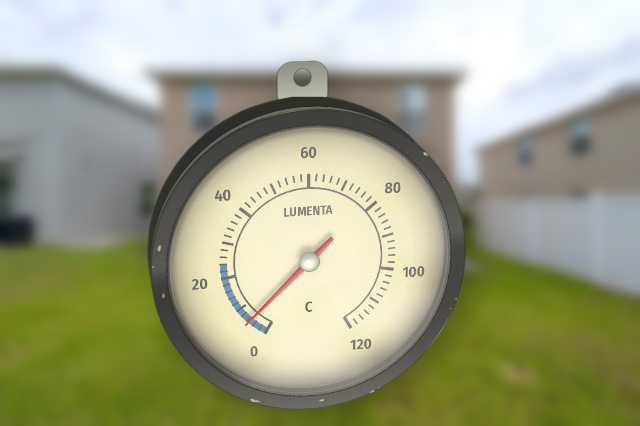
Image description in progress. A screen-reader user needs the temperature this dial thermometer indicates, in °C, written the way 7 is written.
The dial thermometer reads 6
